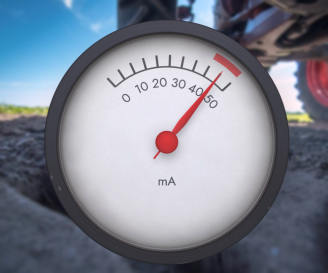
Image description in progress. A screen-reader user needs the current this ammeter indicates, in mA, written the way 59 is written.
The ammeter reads 45
